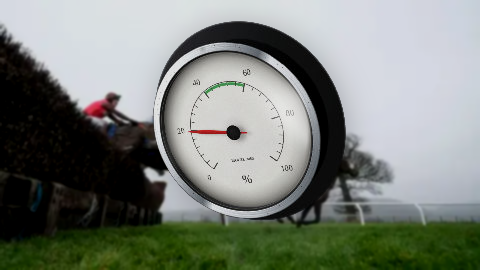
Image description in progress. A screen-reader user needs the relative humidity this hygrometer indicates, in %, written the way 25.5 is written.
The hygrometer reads 20
